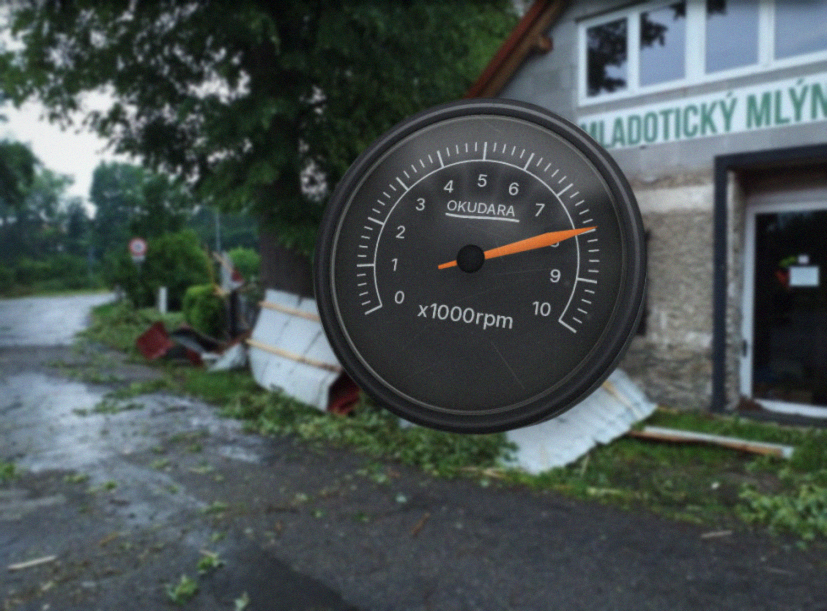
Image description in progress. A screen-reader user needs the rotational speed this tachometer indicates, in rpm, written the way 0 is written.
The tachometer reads 8000
